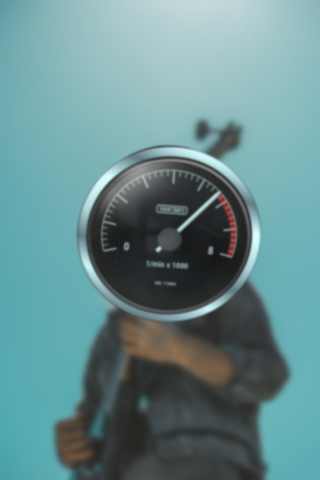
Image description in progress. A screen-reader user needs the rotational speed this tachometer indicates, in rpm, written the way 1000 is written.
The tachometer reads 5600
